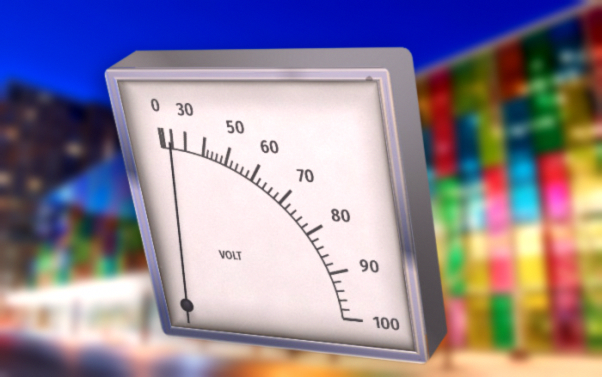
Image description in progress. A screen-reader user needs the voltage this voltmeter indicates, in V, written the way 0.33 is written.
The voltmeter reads 20
